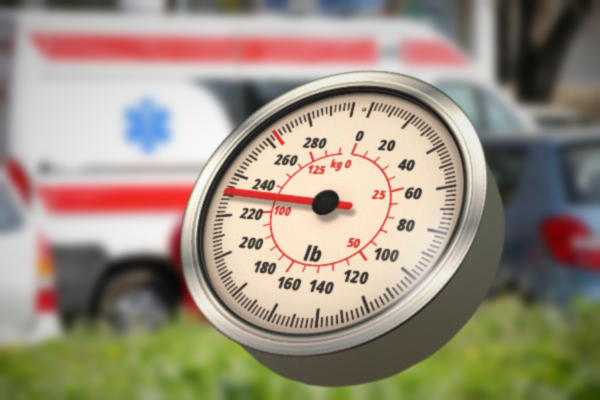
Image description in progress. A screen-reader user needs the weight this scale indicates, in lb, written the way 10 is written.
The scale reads 230
